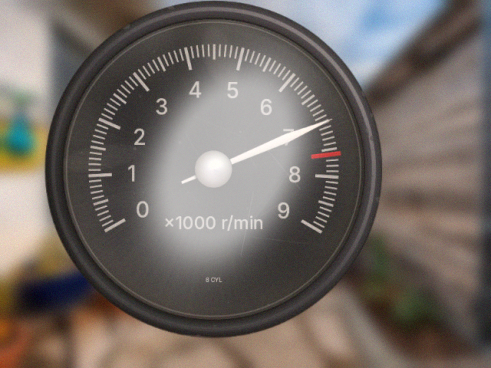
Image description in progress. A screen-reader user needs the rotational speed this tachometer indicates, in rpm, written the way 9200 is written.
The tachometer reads 7000
